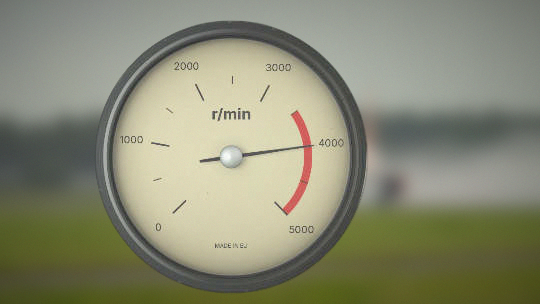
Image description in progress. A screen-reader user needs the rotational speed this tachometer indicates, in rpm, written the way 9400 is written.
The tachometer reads 4000
